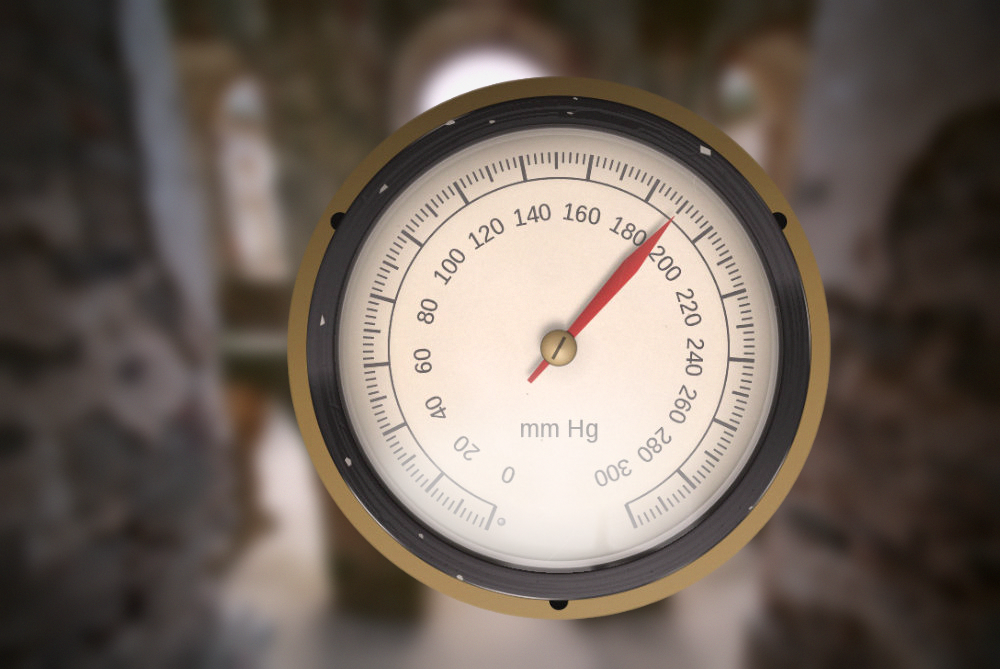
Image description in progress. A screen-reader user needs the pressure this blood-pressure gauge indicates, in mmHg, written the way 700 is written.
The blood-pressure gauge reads 190
